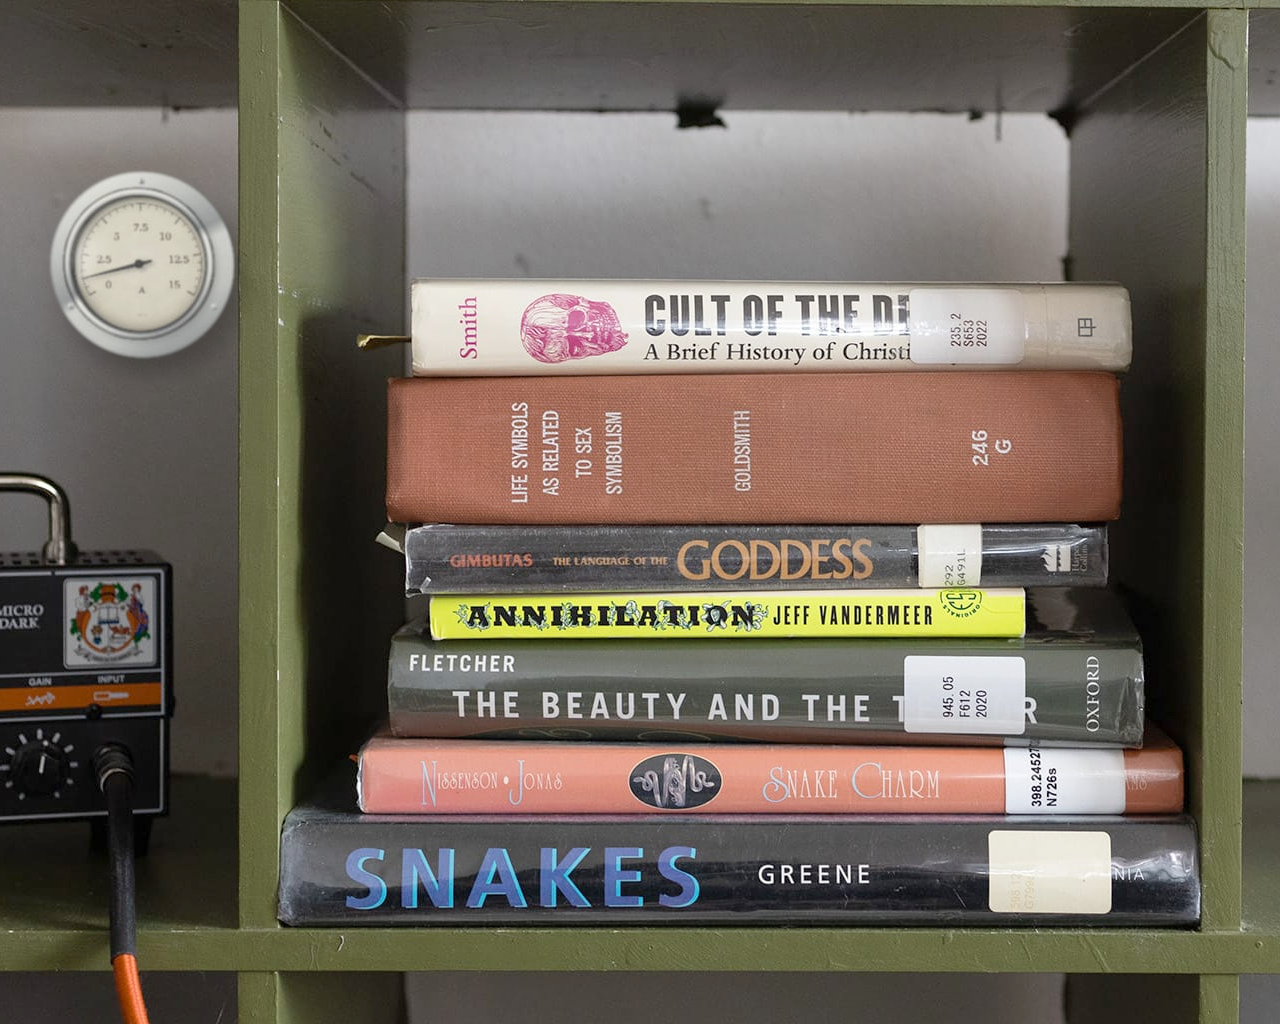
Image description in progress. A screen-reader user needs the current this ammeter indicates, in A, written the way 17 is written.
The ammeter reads 1
